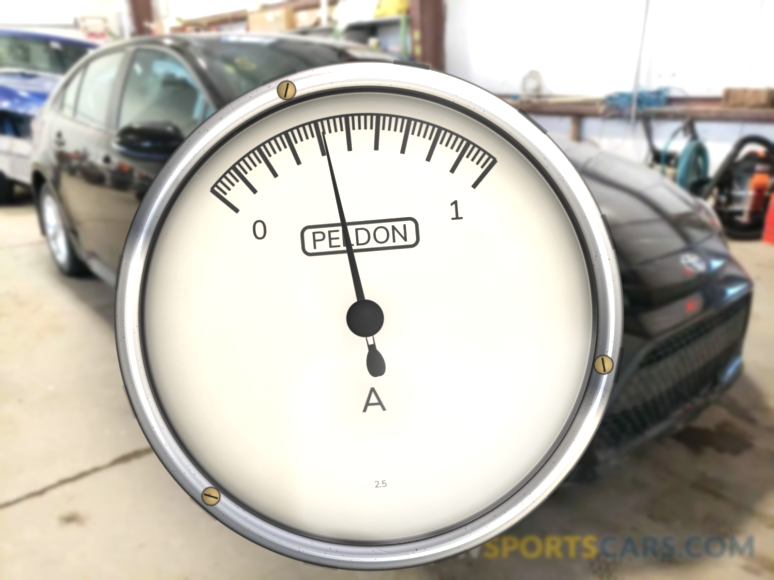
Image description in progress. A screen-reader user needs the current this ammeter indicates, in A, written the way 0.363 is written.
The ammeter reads 0.42
